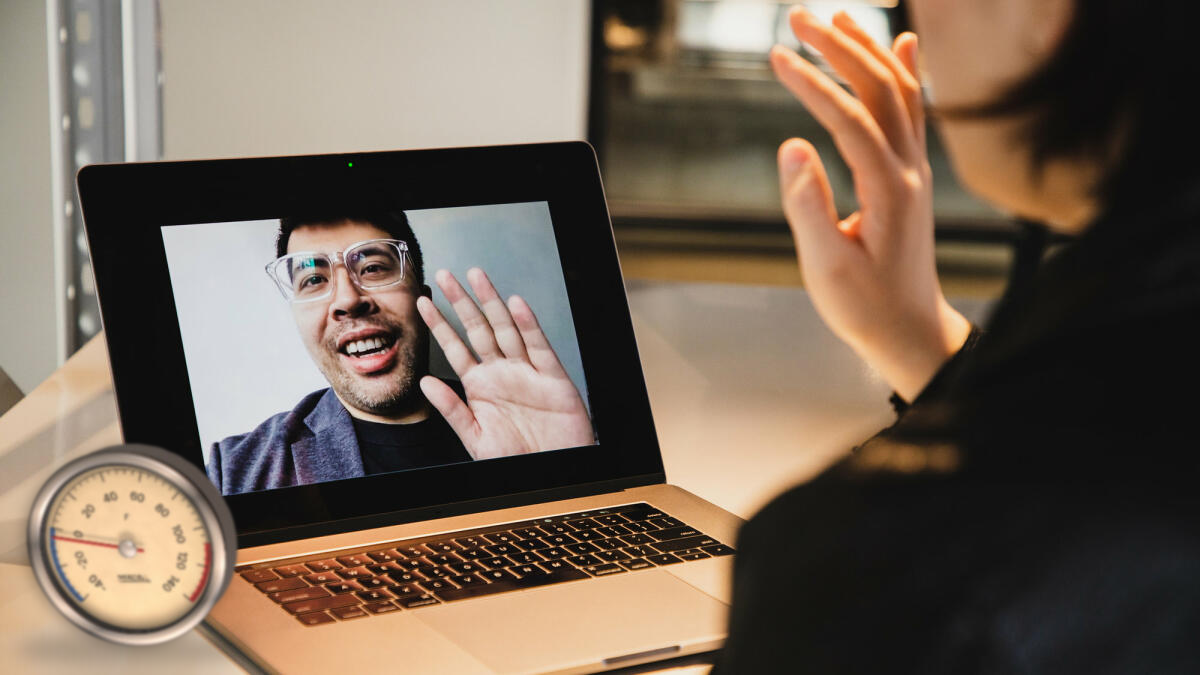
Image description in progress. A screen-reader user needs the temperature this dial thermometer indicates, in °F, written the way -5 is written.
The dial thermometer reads -4
